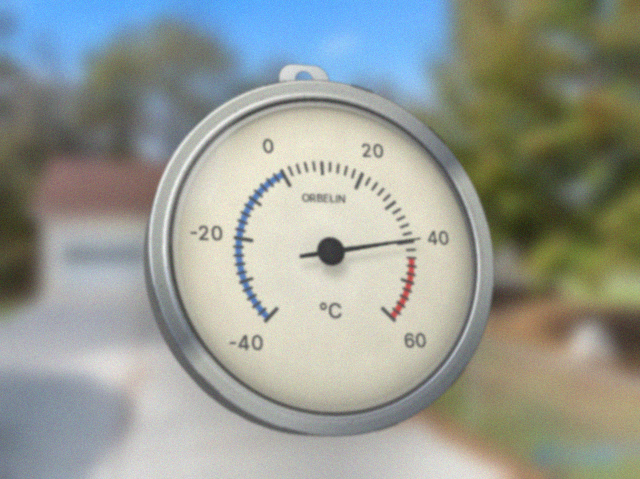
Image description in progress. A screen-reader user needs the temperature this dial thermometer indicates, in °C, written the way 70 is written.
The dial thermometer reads 40
